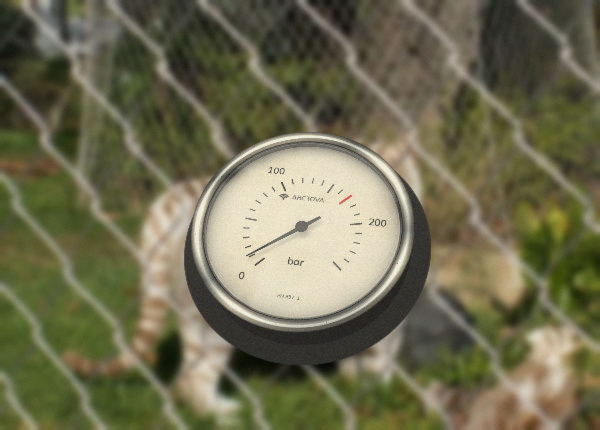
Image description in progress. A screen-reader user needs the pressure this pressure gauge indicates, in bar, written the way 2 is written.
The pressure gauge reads 10
